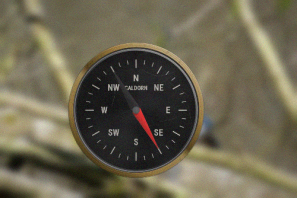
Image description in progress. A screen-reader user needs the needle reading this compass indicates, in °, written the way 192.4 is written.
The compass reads 150
